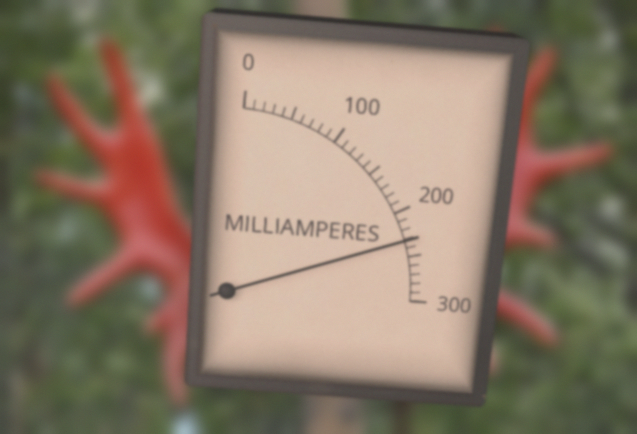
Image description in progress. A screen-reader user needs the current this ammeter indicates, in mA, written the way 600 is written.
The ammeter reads 230
